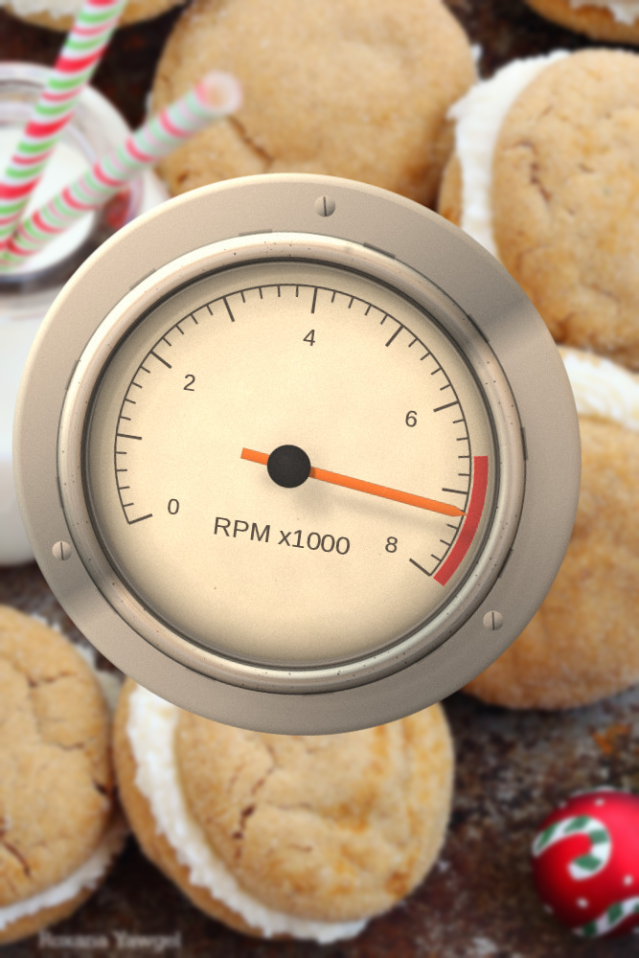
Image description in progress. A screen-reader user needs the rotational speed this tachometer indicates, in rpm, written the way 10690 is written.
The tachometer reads 7200
